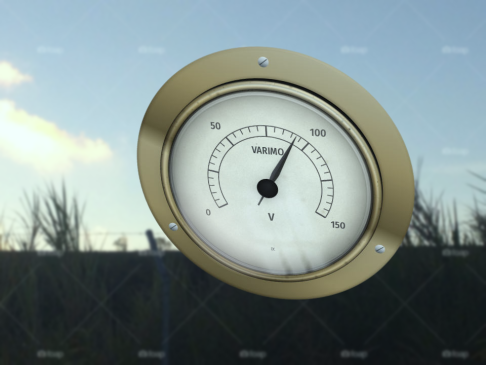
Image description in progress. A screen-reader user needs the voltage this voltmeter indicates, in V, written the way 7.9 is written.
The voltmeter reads 92.5
